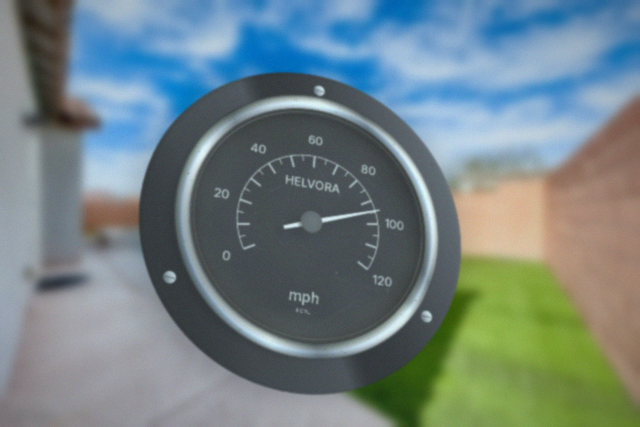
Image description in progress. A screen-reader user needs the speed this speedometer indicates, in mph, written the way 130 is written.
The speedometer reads 95
